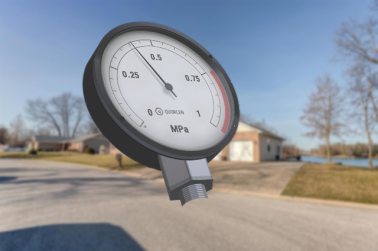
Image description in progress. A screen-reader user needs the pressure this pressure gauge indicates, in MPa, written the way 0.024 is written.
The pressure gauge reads 0.4
